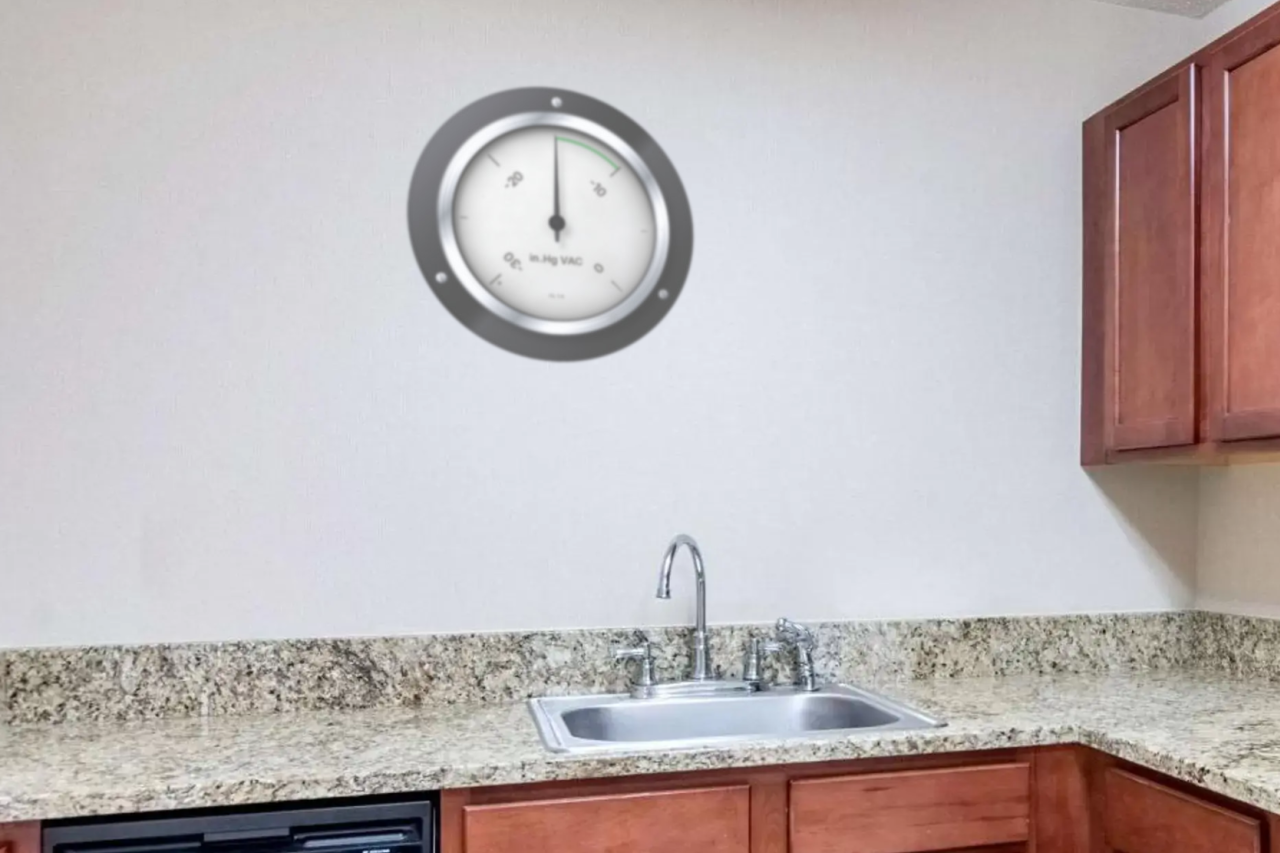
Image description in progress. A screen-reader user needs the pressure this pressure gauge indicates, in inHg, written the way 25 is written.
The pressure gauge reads -15
